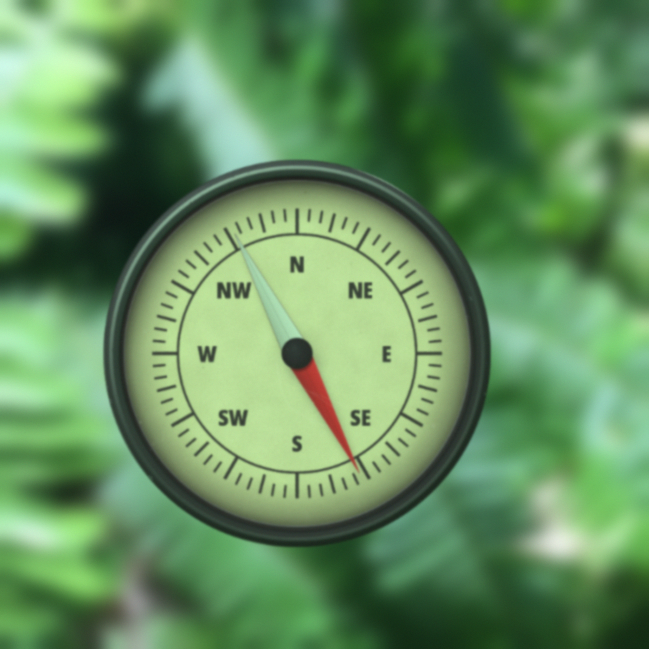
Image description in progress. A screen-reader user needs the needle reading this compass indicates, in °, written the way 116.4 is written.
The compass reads 152.5
